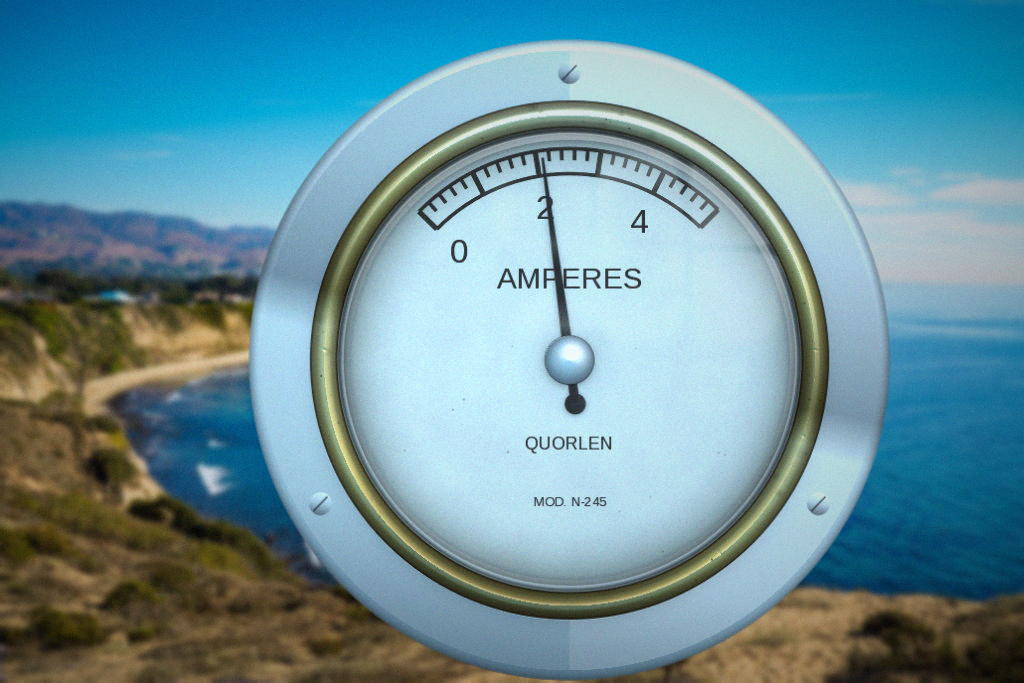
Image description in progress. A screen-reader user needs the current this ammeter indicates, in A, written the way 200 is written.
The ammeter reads 2.1
